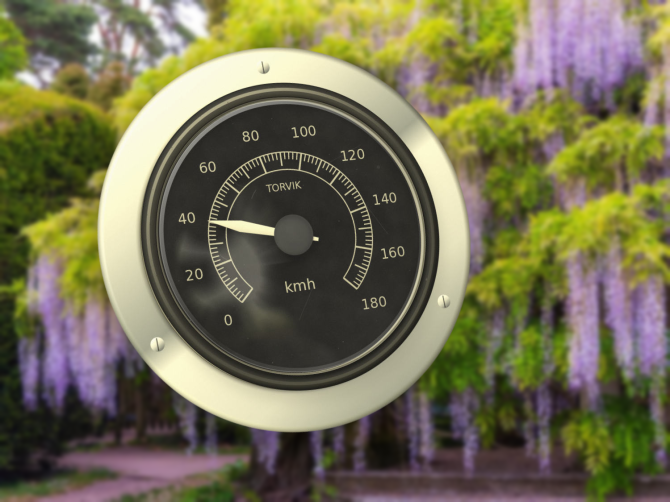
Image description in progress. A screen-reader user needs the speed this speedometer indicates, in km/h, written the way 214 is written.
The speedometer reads 40
